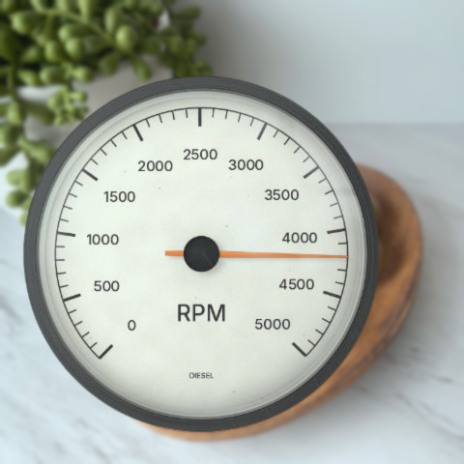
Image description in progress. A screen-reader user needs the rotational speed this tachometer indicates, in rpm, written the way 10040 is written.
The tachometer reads 4200
